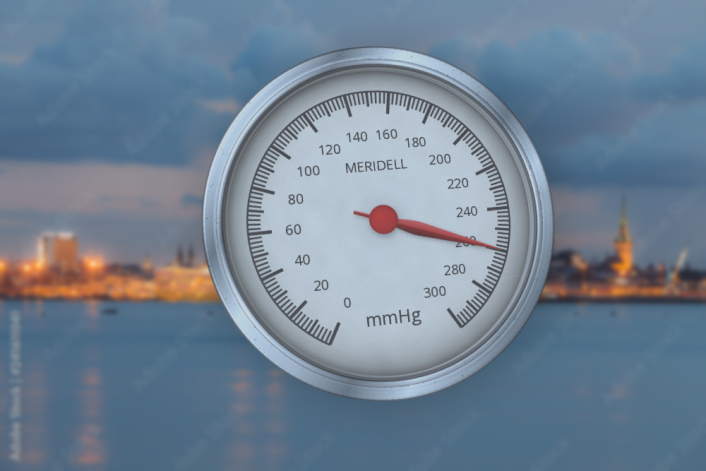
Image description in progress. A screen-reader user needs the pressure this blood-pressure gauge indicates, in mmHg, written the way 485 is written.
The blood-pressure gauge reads 260
